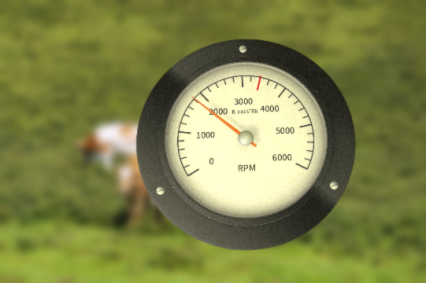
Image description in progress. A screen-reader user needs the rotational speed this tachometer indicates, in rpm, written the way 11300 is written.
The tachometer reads 1800
